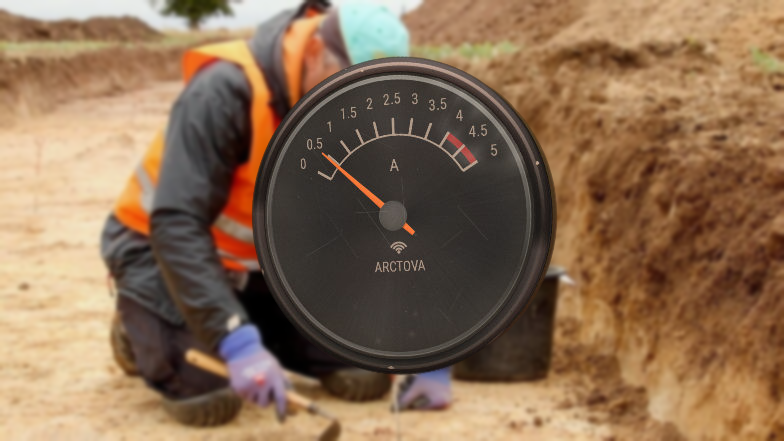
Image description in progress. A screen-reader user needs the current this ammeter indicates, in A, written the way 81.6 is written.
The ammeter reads 0.5
